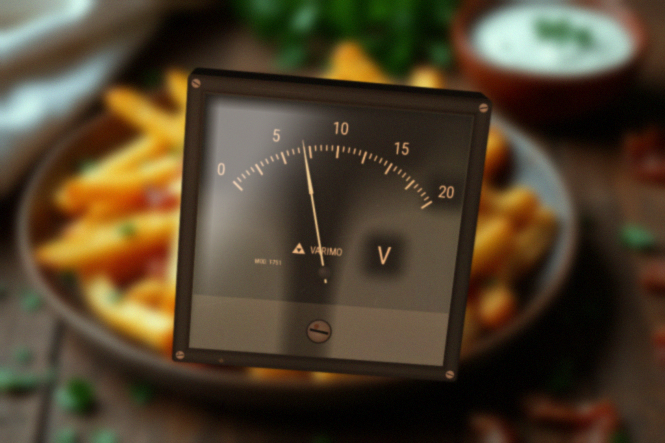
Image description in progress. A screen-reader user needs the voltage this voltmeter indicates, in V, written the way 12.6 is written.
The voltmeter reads 7
